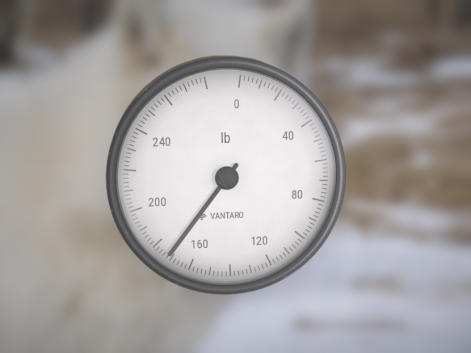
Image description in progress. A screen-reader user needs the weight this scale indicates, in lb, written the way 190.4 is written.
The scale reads 172
